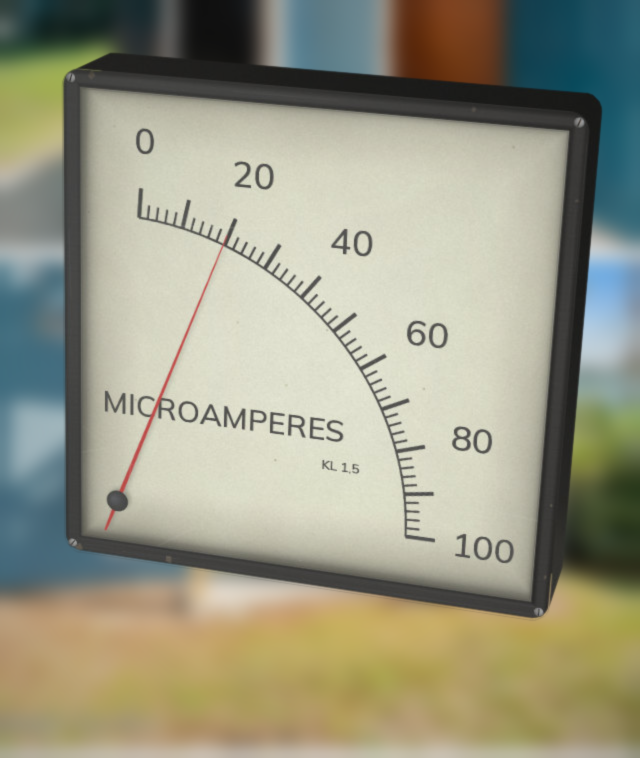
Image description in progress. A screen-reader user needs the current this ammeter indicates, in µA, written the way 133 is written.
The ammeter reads 20
